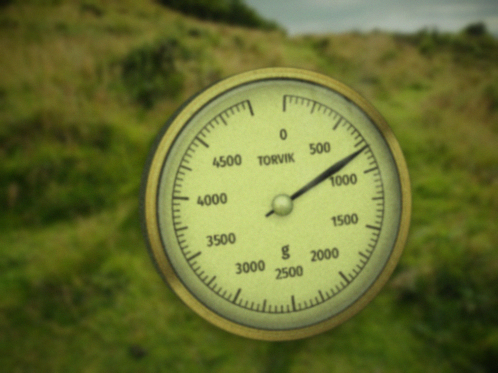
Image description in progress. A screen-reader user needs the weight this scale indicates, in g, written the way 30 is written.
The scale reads 800
